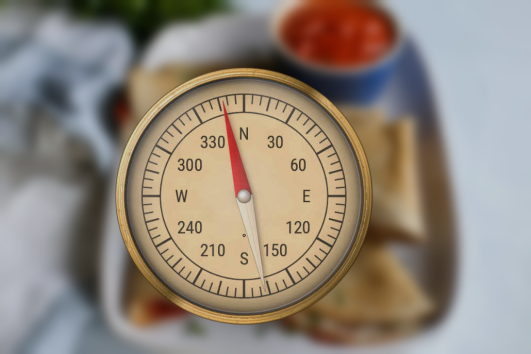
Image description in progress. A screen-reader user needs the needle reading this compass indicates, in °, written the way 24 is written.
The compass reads 347.5
